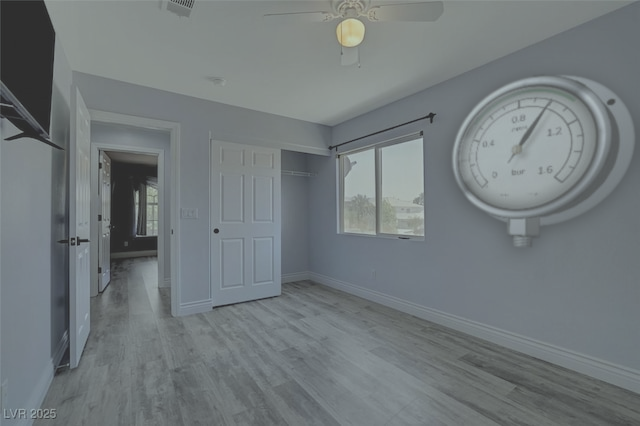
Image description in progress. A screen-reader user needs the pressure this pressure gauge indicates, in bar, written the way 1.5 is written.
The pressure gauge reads 1
